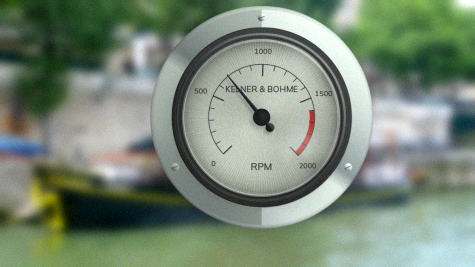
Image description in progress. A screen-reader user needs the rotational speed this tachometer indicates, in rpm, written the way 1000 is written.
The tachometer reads 700
